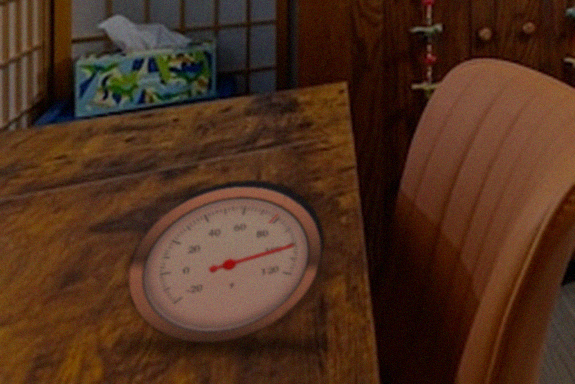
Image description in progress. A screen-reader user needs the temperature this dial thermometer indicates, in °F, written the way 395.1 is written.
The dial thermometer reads 100
